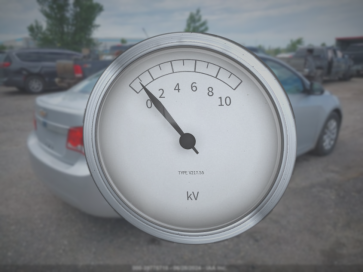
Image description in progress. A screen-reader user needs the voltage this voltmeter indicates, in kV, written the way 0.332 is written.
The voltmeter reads 1
